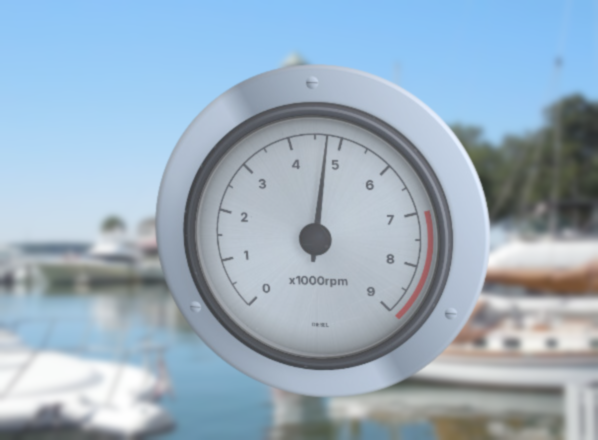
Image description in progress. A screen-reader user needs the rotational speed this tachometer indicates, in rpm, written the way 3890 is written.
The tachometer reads 4750
